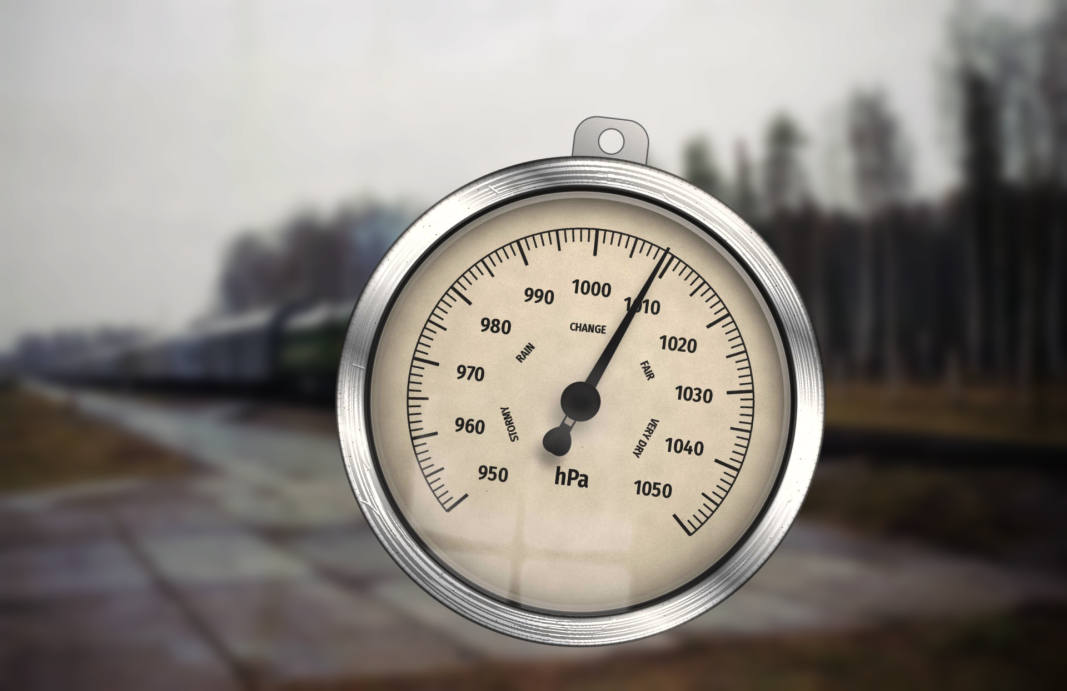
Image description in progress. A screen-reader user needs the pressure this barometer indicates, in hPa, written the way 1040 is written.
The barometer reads 1009
